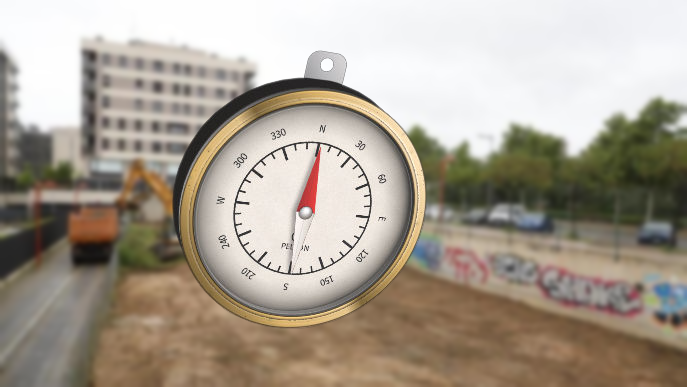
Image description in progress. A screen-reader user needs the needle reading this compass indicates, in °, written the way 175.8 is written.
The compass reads 0
